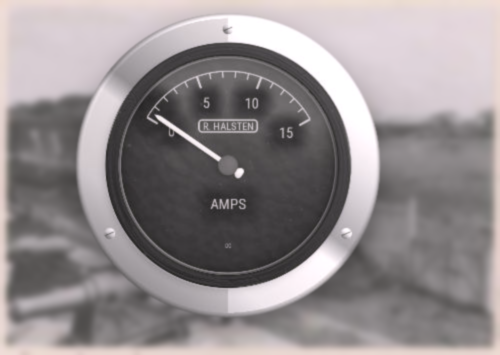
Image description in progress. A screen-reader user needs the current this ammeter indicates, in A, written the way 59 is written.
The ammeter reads 0.5
